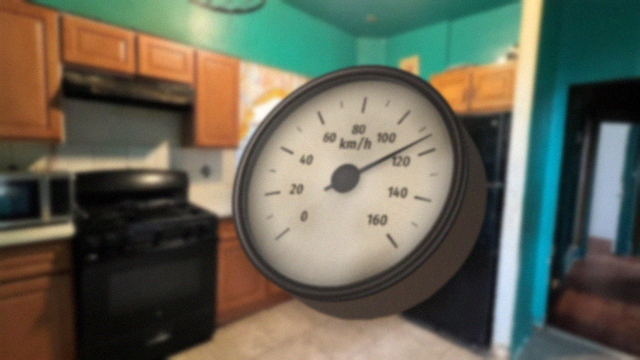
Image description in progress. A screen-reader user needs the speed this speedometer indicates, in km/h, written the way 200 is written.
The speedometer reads 115
